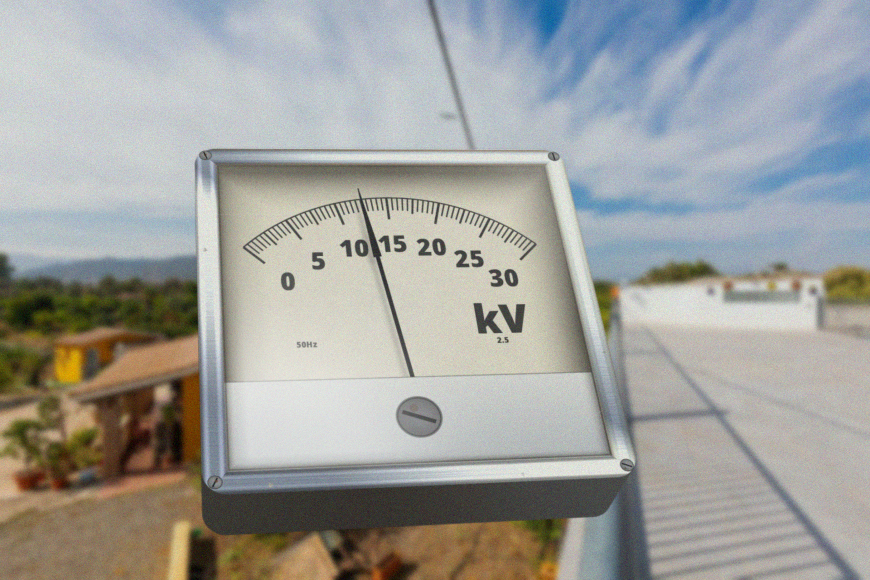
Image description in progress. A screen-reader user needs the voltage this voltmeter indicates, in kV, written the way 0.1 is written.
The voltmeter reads 12.5
